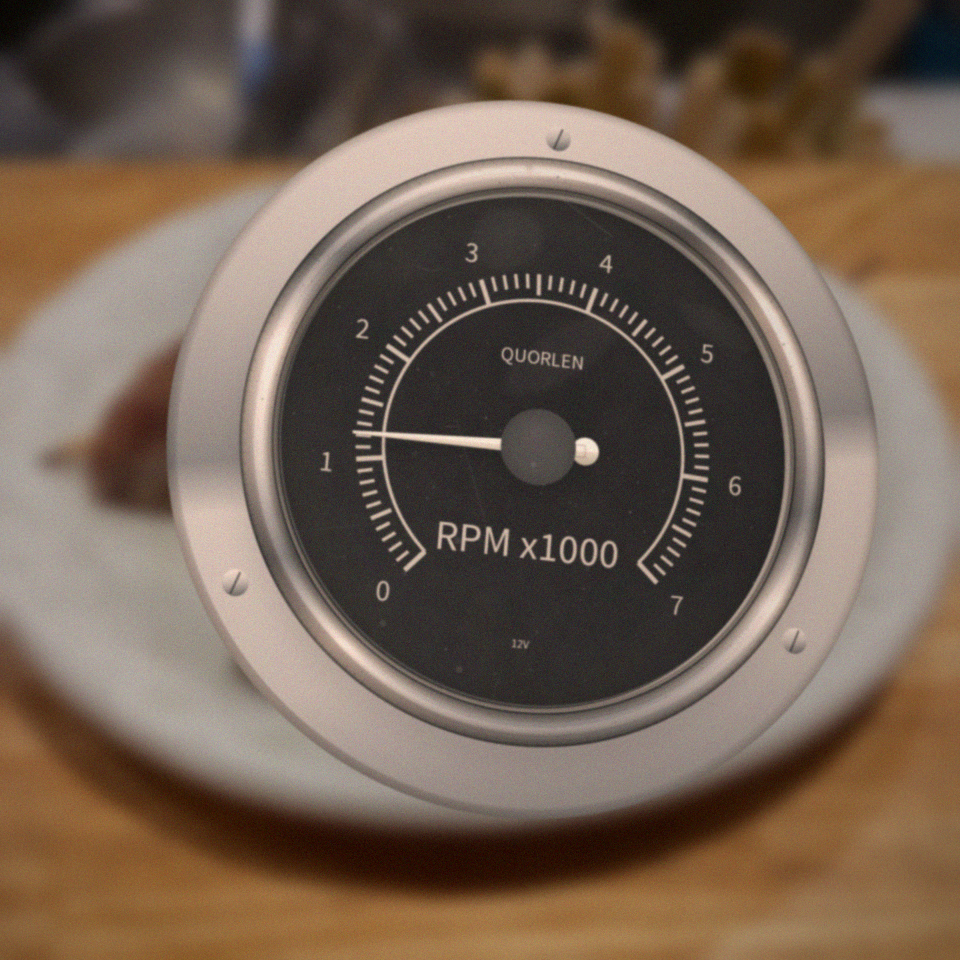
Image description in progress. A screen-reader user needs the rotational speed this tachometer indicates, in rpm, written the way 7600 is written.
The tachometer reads 1200
